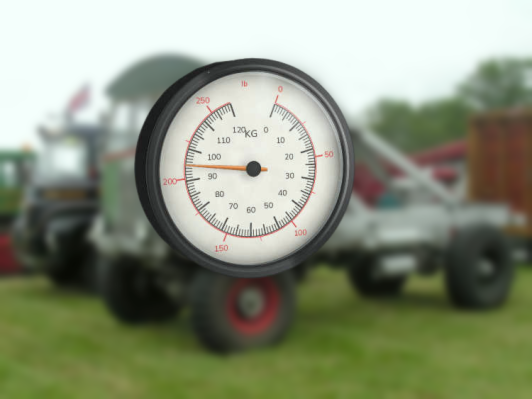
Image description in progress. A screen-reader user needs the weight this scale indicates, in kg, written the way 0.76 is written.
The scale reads 95
